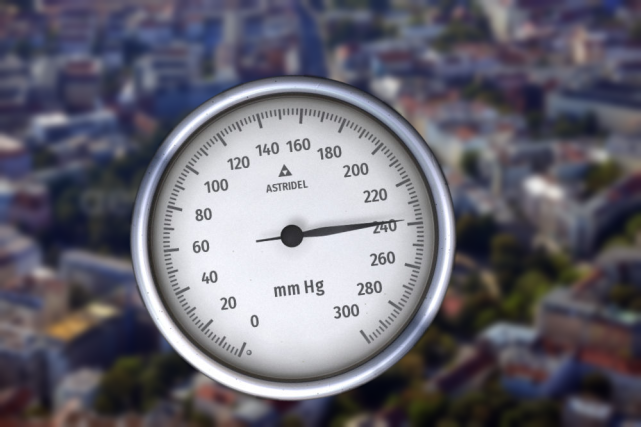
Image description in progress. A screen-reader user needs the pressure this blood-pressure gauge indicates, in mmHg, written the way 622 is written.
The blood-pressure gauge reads 238
